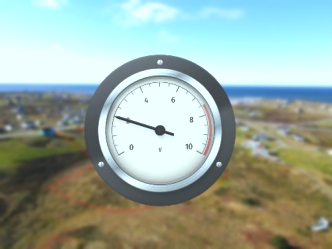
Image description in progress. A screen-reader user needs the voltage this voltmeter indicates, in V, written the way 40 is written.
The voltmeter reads 2
